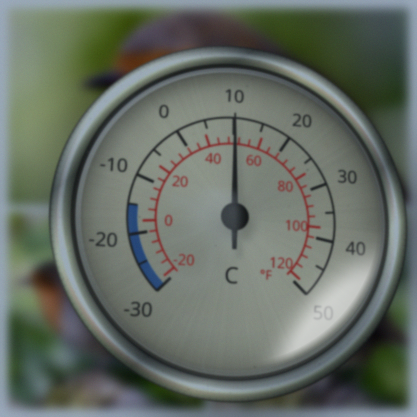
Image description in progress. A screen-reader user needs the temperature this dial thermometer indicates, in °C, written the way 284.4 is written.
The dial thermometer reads 10
